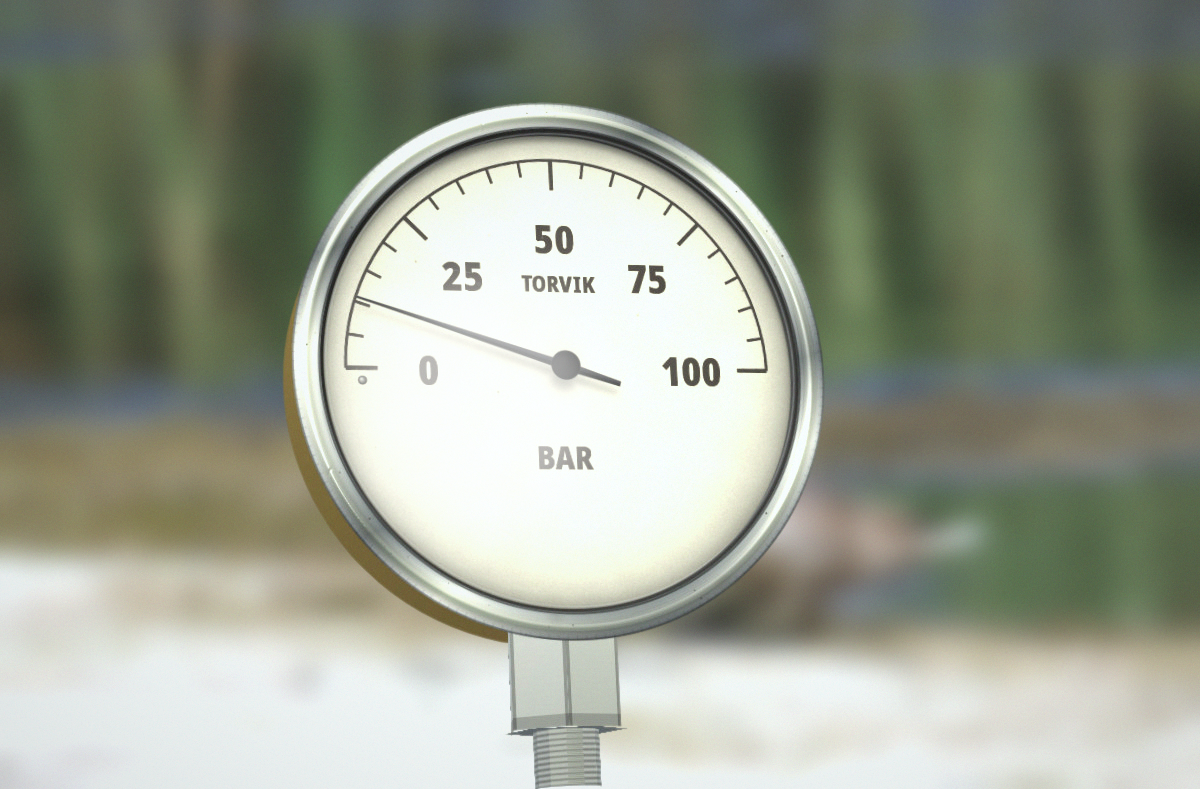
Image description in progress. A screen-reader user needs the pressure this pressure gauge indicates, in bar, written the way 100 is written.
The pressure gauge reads 10
